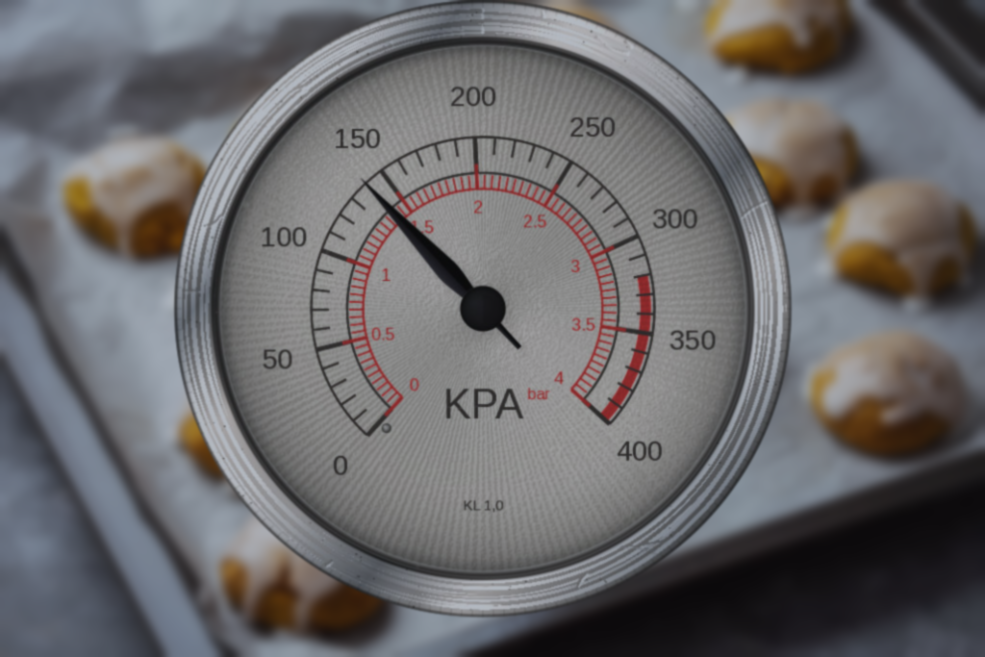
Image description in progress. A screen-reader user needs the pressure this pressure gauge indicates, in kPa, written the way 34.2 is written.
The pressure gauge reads 140
